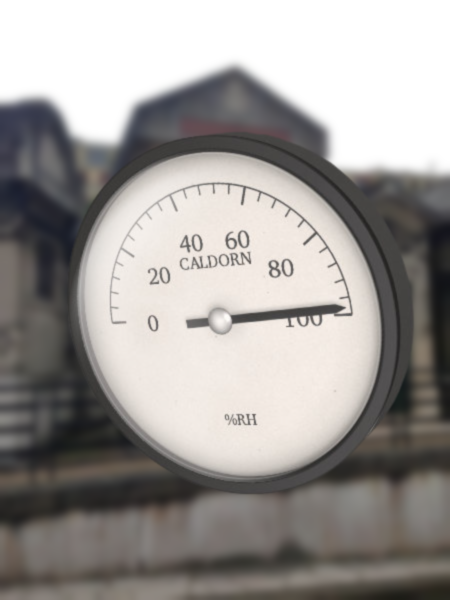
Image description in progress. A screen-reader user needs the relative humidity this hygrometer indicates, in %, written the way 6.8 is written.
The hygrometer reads 98
